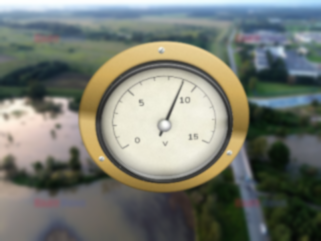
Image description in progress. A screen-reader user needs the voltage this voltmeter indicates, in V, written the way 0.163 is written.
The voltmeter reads 9
